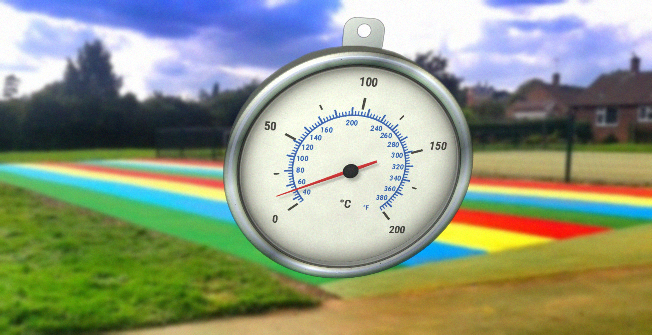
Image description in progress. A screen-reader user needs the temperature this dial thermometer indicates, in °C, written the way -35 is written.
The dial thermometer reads 12.5
